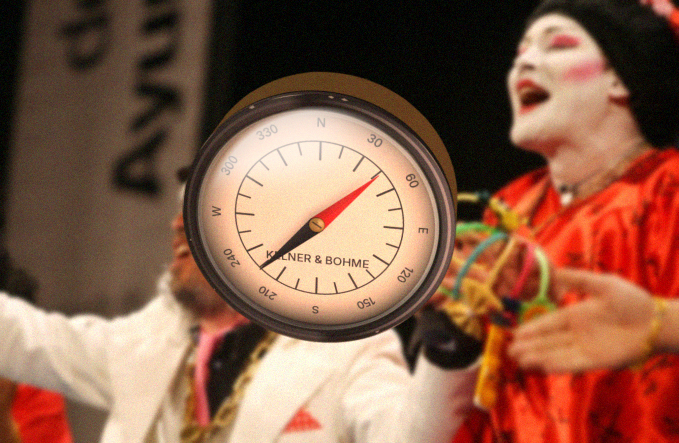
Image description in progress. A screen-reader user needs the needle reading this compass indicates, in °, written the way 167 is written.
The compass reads 45
